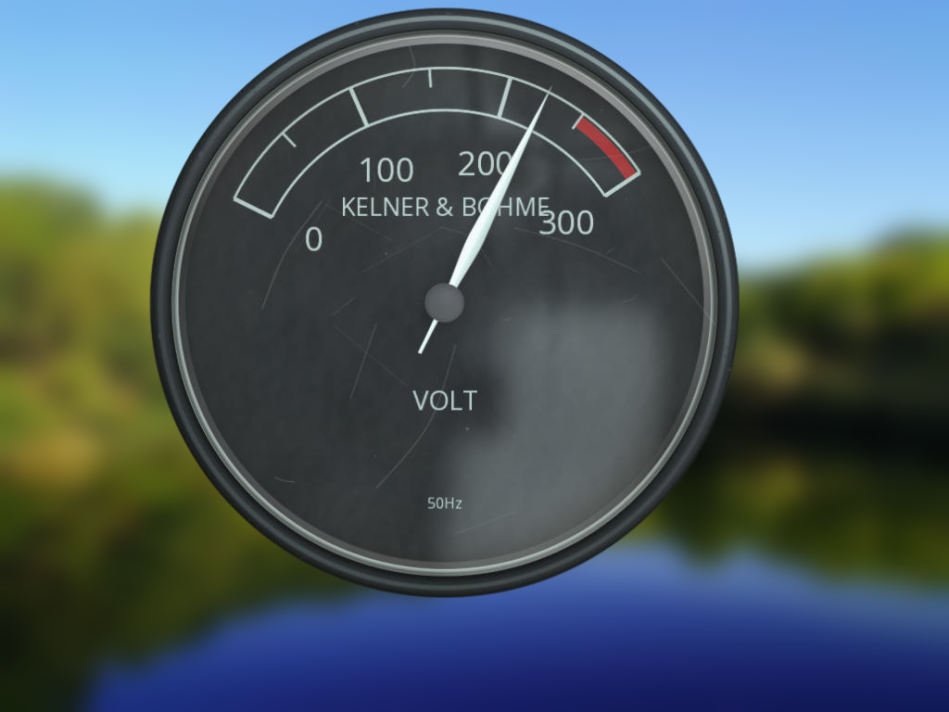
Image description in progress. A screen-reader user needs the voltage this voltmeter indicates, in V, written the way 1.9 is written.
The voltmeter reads 225
